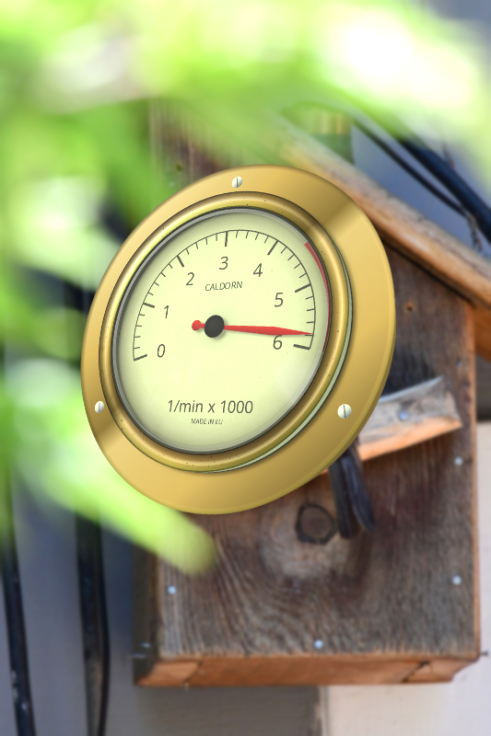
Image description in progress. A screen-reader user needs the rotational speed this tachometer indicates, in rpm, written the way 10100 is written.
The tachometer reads 5800
